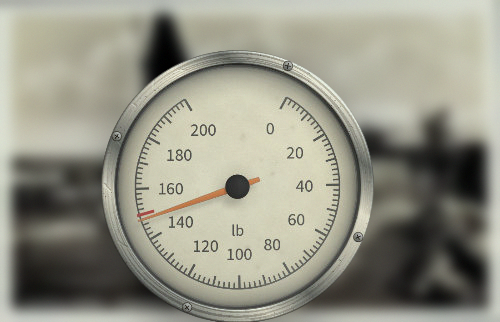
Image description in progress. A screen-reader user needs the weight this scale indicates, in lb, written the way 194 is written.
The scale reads 148
